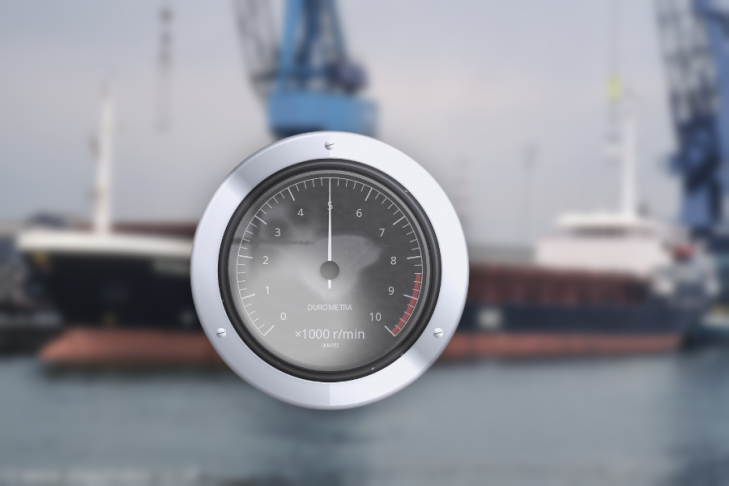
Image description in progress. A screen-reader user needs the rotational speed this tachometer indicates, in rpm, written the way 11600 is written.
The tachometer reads 5000
